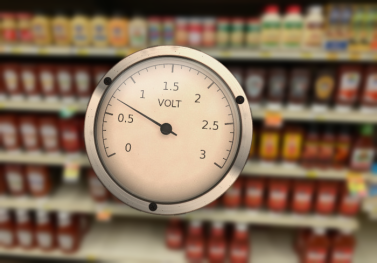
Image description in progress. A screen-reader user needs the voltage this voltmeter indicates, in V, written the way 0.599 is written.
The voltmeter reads 0.7
